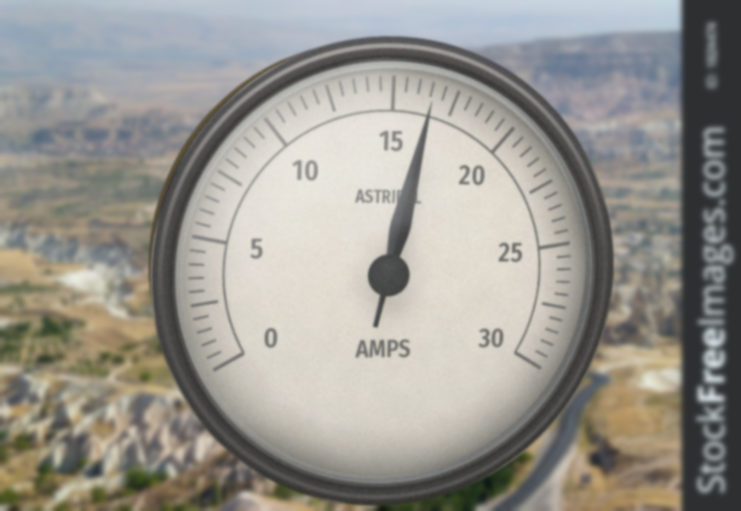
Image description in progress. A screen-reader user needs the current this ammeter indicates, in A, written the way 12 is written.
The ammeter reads 16.5
